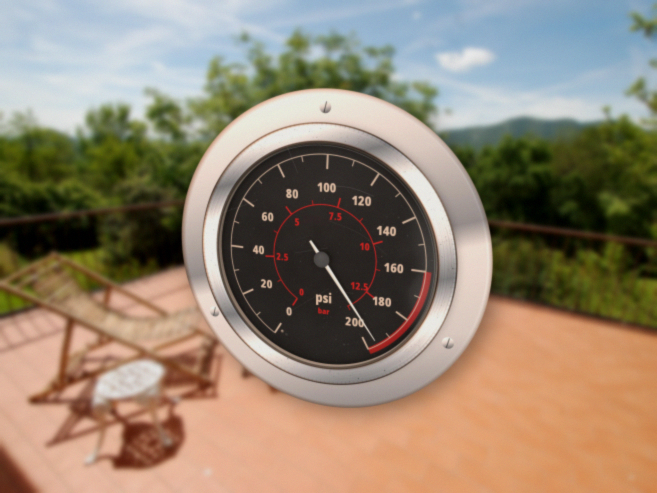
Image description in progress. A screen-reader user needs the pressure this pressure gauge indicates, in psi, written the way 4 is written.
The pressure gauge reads 195
